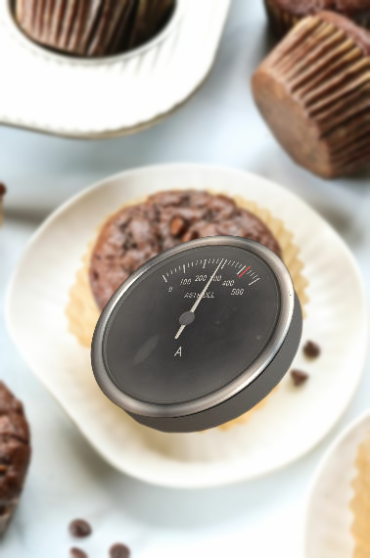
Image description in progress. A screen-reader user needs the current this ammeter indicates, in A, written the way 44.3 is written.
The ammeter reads 300
